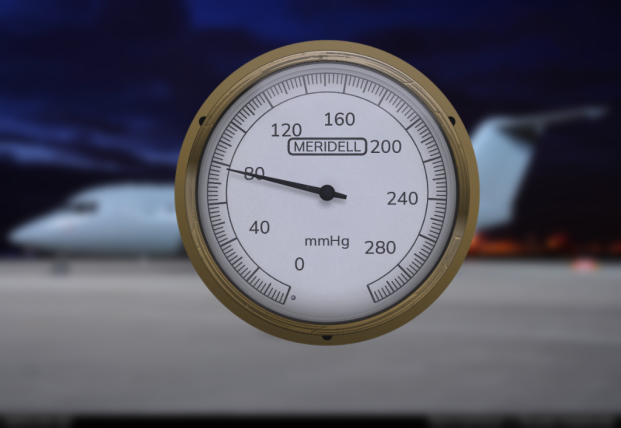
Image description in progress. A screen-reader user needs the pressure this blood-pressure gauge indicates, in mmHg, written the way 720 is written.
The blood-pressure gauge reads 78
